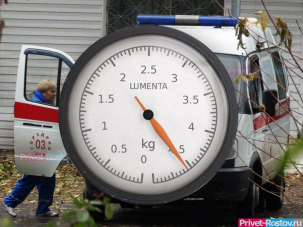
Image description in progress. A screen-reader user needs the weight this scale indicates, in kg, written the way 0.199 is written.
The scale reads 4.55
